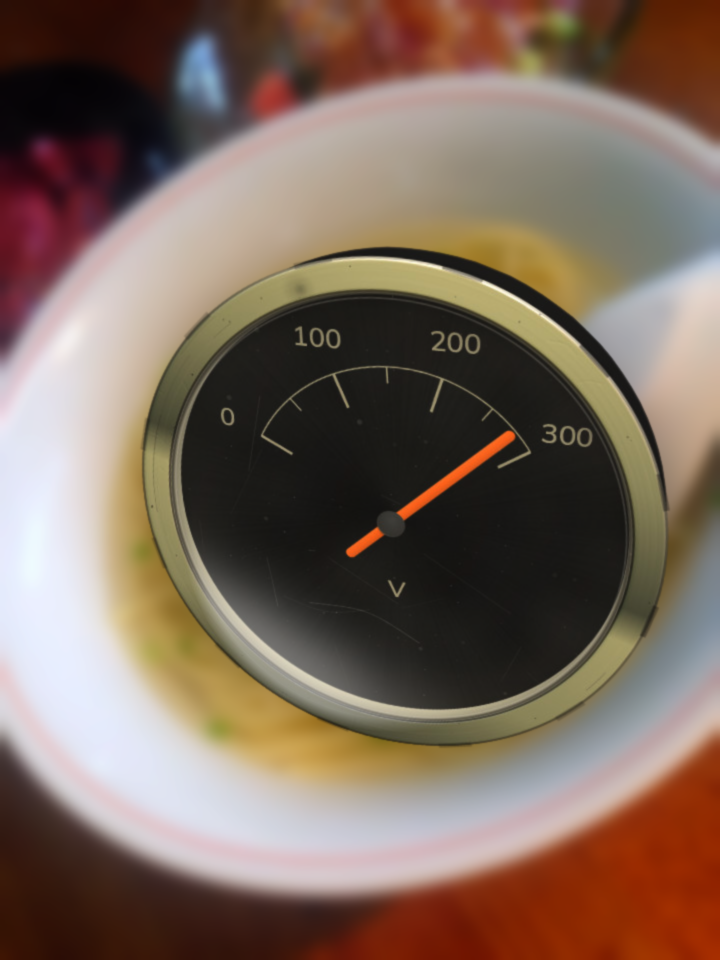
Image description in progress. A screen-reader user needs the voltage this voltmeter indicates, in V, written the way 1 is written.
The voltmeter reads 275
